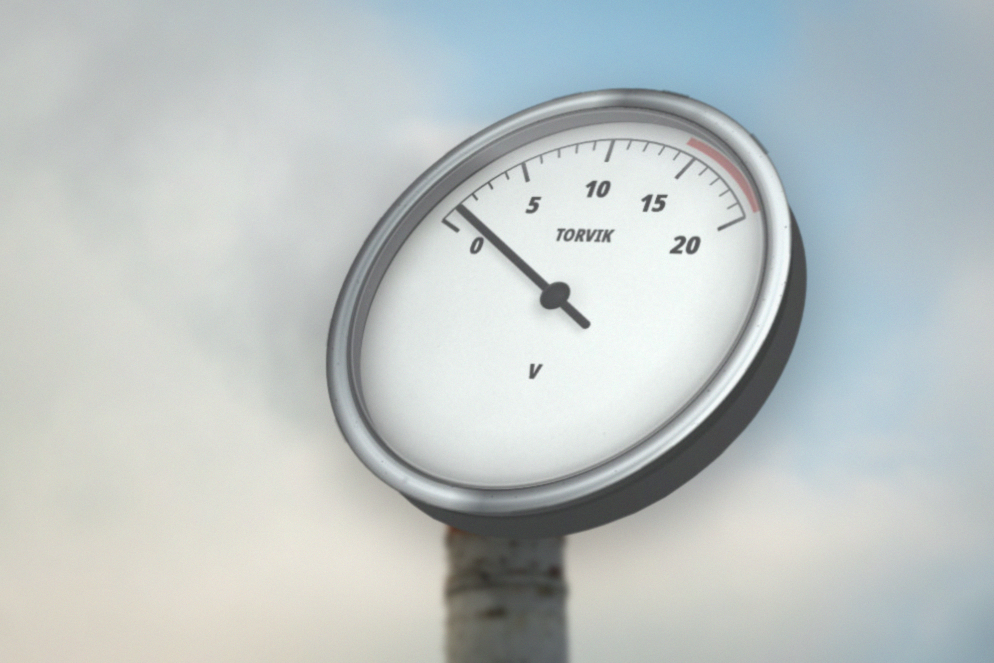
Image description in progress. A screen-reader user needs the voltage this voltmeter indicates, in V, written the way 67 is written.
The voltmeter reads 1
